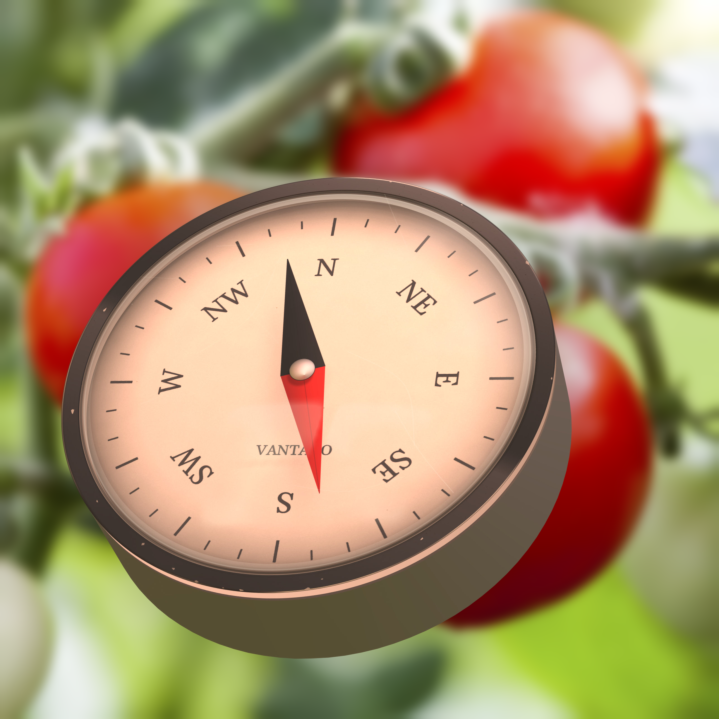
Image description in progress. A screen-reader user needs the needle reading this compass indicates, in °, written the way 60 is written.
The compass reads 165
